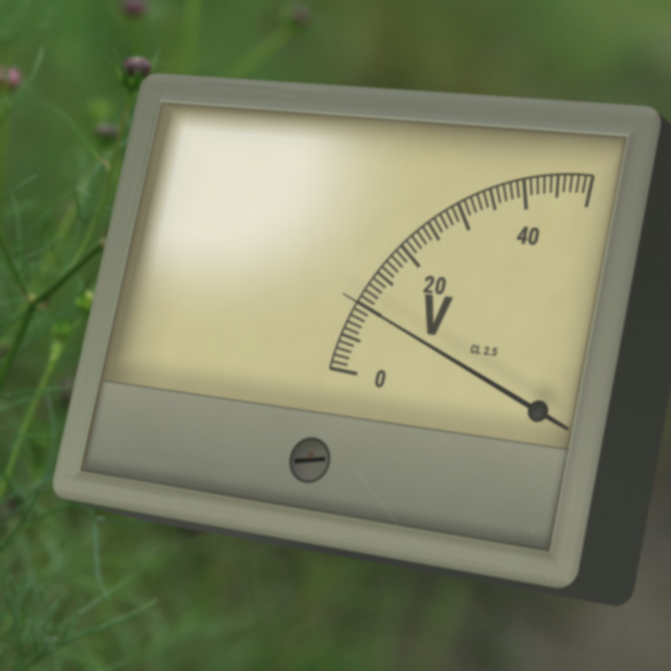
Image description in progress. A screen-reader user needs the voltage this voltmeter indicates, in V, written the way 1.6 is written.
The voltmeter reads 10
